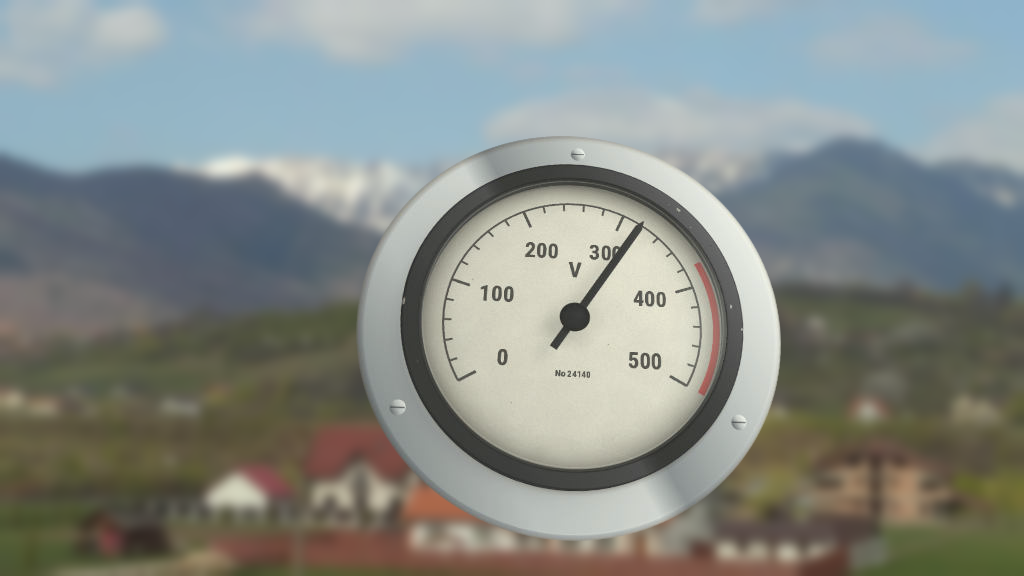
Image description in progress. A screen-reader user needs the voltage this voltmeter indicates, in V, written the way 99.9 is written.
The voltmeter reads 320
